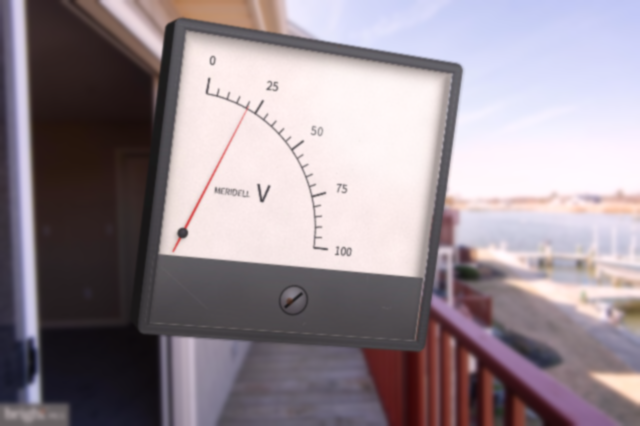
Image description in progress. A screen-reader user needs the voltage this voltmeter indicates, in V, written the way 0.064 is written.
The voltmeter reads 20
